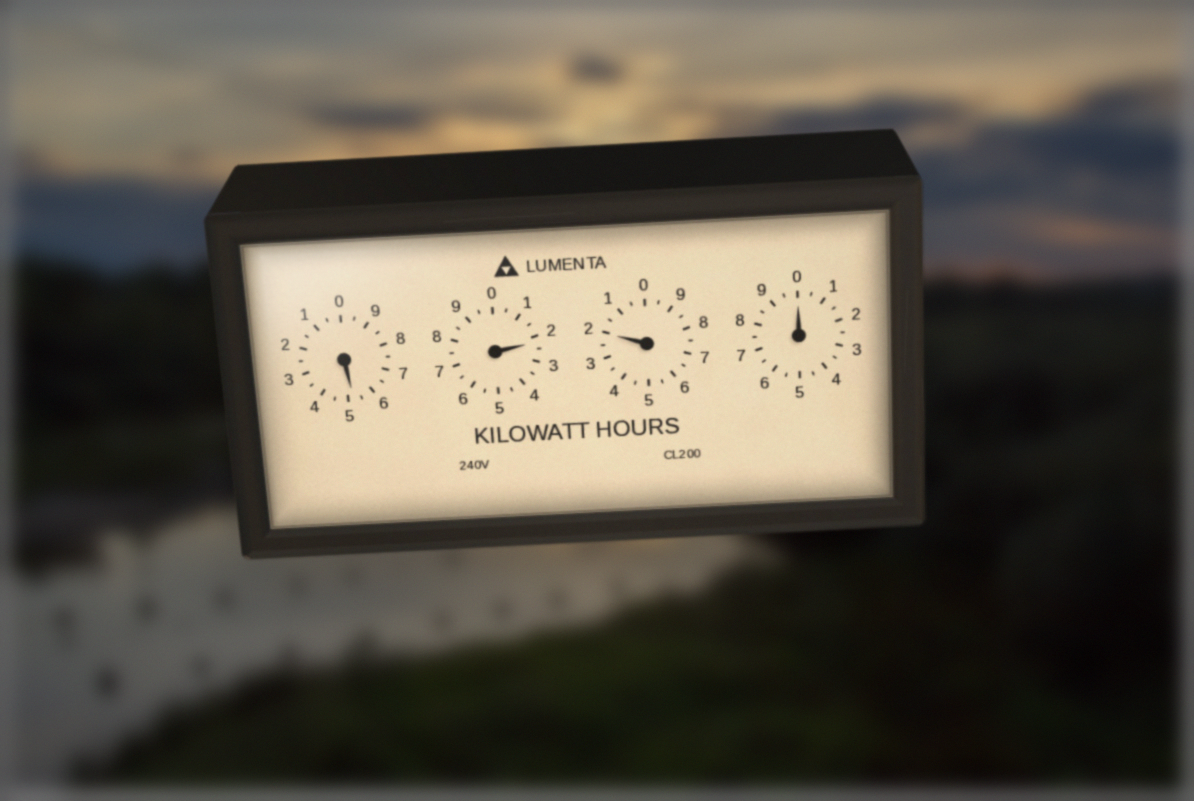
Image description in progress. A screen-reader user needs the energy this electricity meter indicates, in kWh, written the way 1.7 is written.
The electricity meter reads 5220
